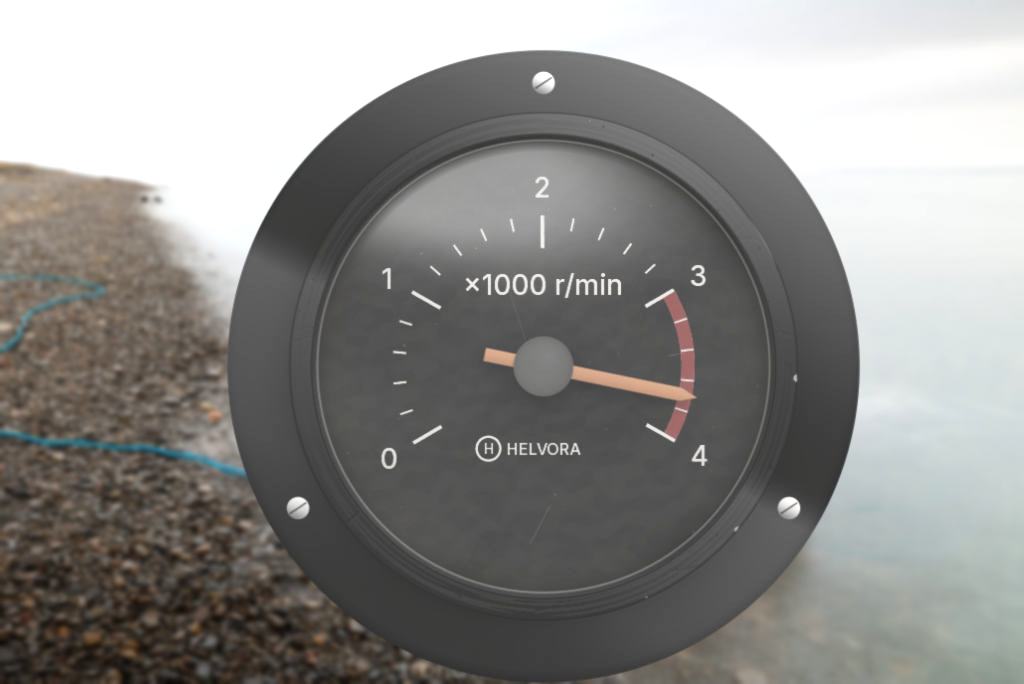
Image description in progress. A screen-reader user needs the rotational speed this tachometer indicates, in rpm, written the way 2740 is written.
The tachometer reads 3700
